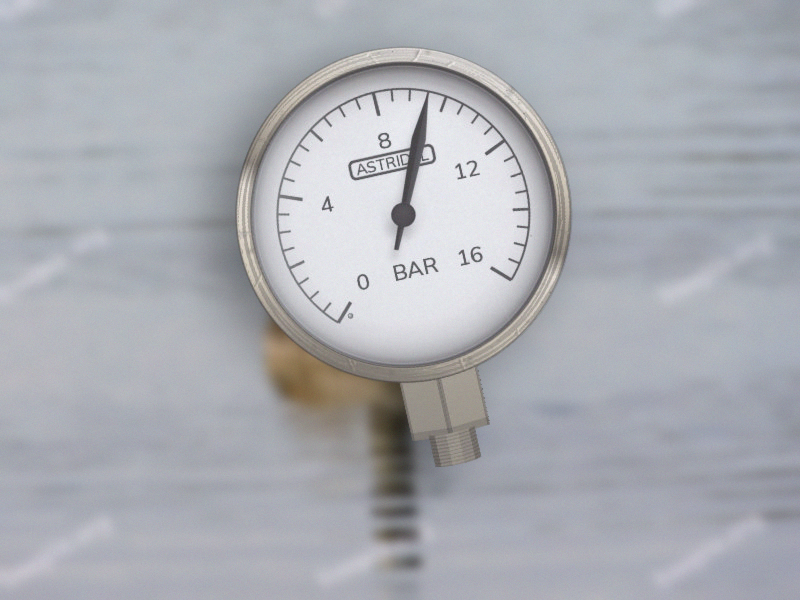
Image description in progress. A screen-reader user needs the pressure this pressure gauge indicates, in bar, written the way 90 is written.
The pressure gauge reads 9.5
